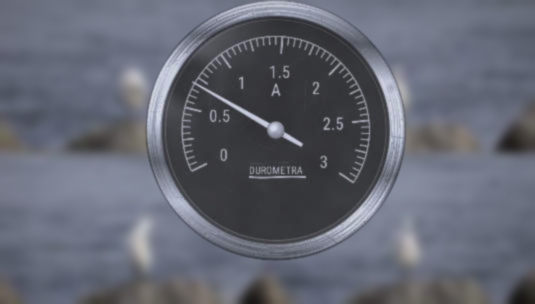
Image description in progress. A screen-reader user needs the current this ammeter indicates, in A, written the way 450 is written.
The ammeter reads 0.7
